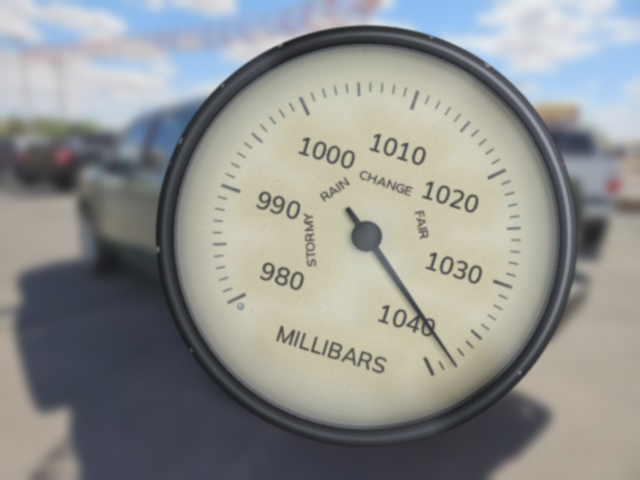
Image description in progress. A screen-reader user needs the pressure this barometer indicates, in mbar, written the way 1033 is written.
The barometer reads 1038
